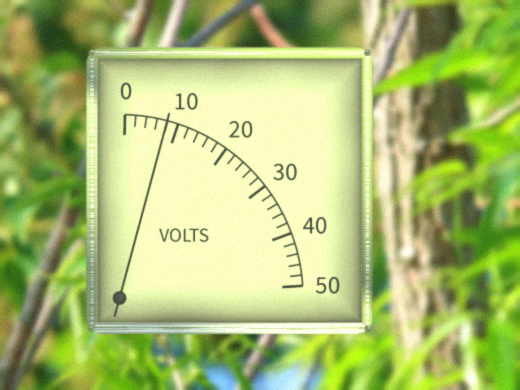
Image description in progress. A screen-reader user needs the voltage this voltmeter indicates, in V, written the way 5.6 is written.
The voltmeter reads 8
